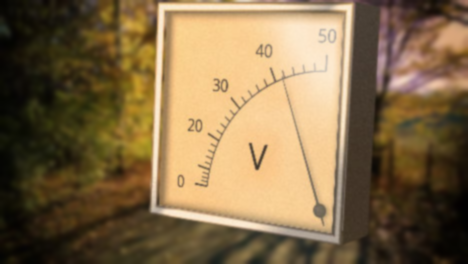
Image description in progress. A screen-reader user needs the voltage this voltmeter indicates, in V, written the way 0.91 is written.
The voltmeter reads 42
